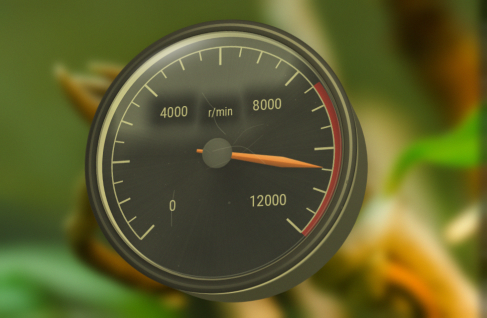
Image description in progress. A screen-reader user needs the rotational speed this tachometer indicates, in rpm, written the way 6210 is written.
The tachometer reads 10500
